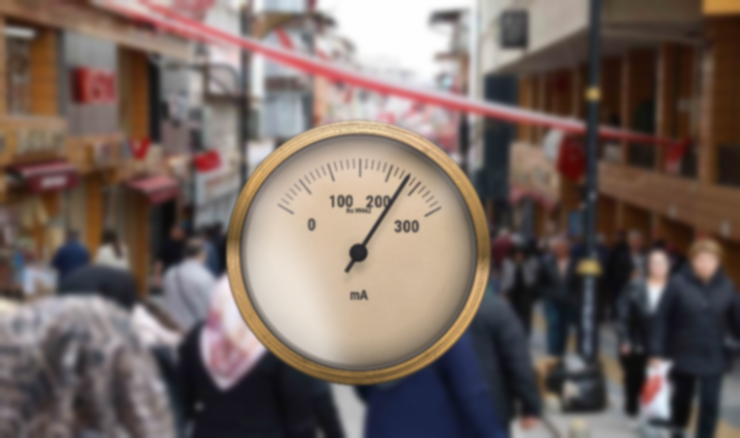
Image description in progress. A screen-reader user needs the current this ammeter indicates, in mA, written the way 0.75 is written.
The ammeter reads 230
